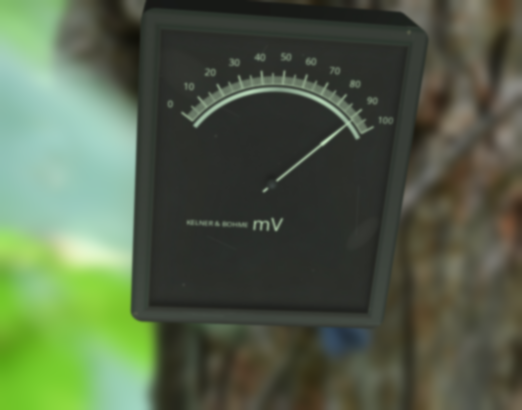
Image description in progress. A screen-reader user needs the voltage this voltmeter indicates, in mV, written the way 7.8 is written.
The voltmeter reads 90
